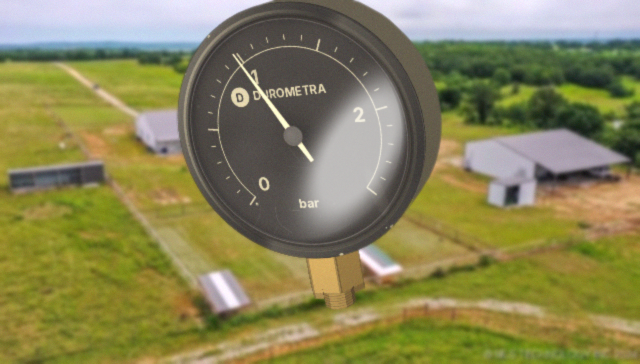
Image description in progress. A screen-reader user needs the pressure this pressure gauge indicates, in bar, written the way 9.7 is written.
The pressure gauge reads 1
